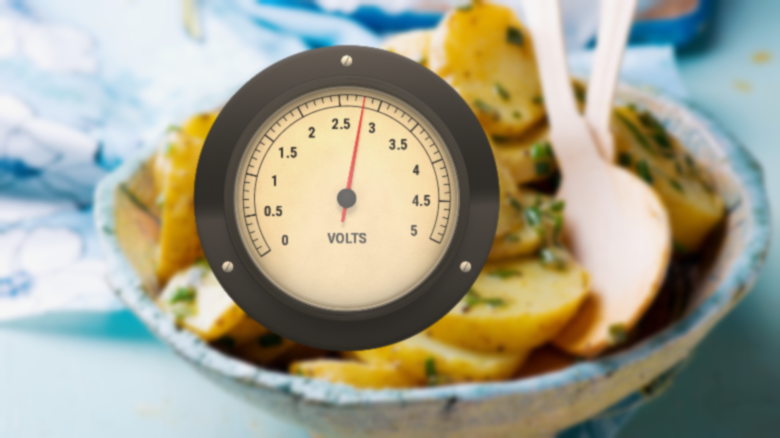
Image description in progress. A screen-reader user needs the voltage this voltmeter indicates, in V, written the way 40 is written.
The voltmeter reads 2.8
